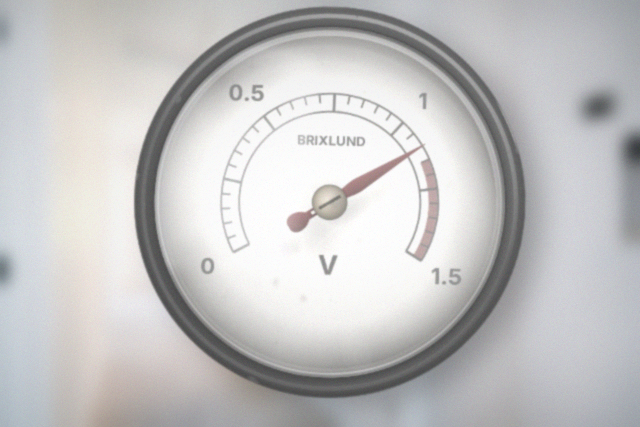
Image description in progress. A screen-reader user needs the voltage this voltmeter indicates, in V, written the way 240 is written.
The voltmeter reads 1.1
